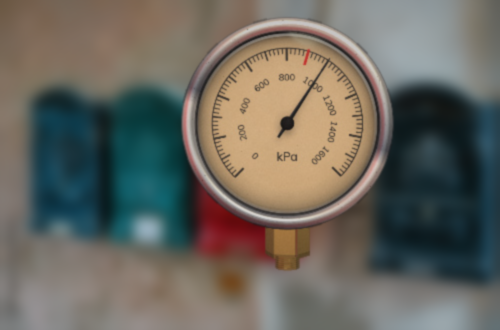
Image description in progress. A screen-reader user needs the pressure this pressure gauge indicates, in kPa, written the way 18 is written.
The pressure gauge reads 1000
